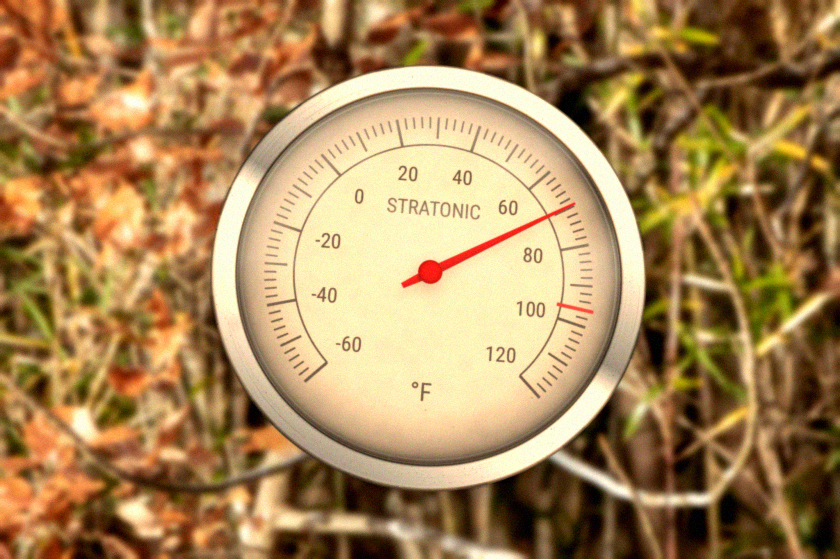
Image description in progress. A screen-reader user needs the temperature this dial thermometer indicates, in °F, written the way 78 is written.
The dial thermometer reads 70
